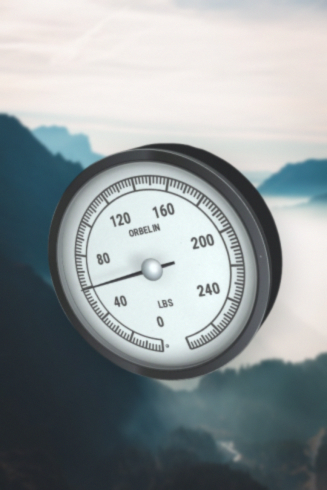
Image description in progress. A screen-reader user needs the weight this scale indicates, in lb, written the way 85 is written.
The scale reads 60
